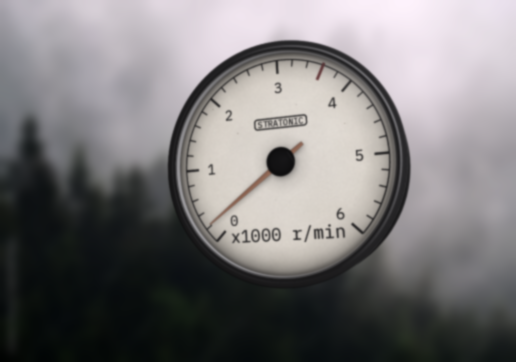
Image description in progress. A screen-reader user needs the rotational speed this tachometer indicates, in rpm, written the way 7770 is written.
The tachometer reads 200
